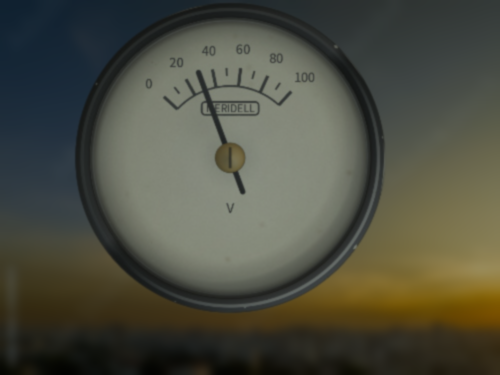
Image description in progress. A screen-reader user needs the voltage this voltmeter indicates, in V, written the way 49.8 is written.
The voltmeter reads 30
